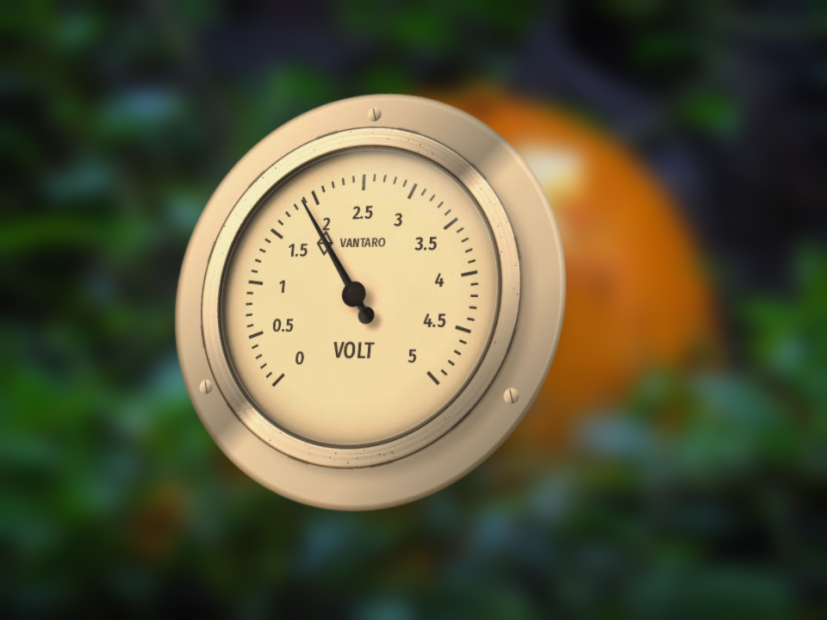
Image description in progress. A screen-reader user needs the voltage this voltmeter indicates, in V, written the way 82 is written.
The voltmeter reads 1.9
